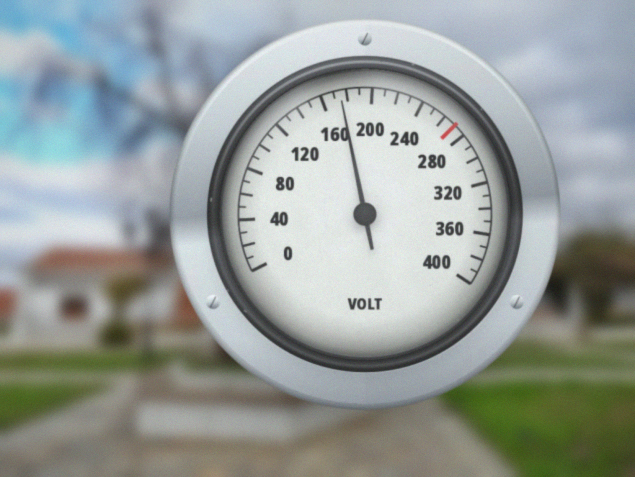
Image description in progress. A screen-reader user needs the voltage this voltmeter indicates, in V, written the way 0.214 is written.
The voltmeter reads 175
